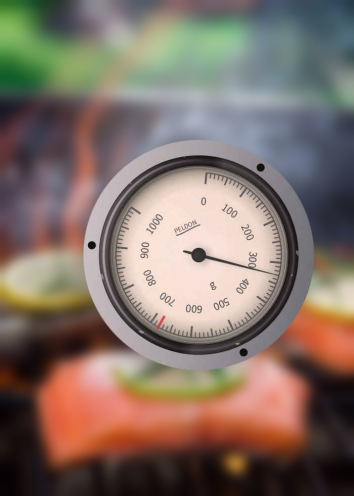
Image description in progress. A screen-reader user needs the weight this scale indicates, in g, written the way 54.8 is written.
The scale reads 330
